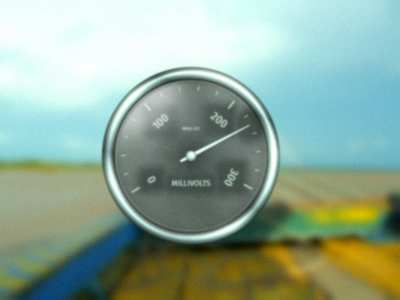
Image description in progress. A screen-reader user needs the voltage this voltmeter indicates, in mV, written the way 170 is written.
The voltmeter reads 230
